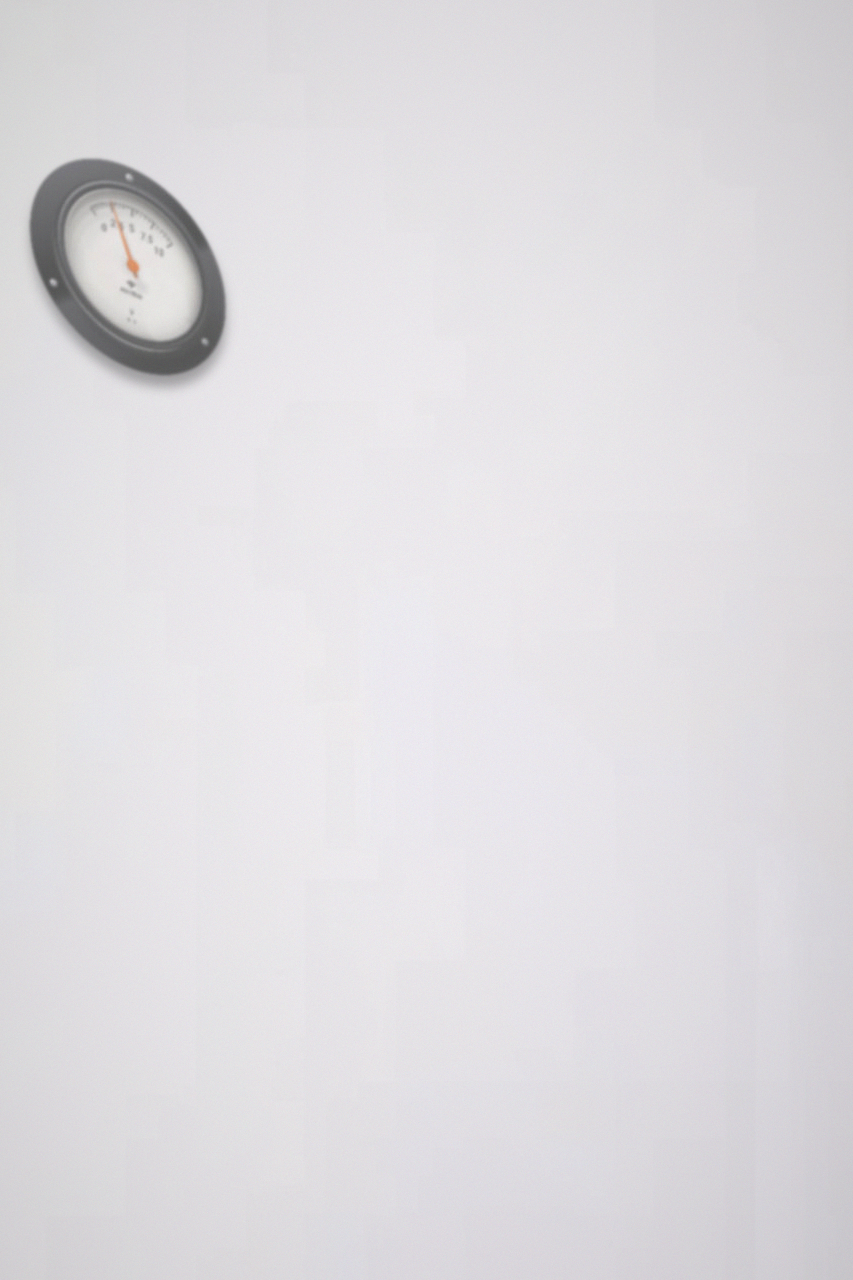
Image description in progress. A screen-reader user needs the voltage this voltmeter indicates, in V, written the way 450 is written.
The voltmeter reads 2.5
